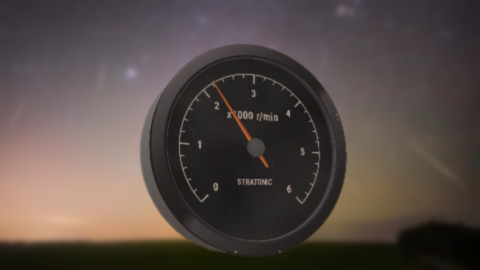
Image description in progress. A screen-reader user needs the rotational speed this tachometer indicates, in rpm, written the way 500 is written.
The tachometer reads 2200
